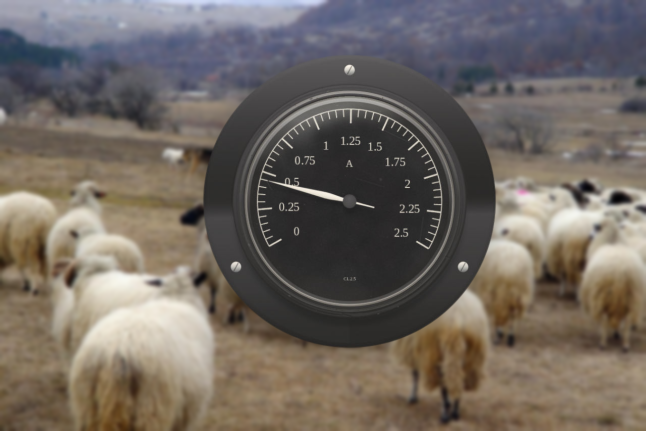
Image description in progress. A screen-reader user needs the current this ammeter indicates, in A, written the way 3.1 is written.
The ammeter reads 0.45
